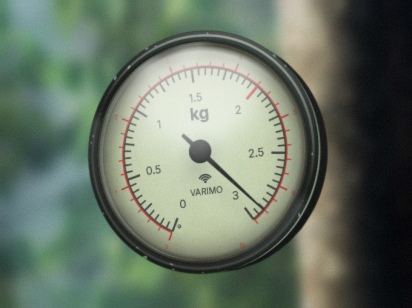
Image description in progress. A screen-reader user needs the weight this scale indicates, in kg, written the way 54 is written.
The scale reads 2.9
